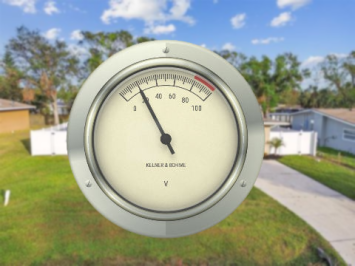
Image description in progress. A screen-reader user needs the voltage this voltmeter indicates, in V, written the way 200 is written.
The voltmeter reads 20
